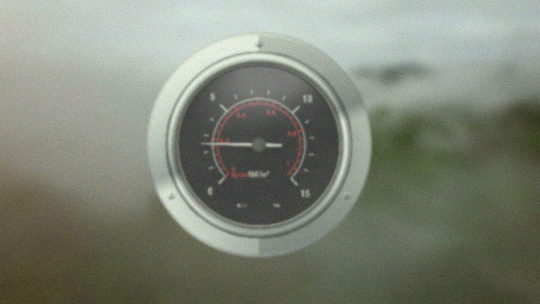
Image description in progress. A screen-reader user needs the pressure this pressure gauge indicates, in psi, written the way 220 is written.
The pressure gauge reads 2.5
